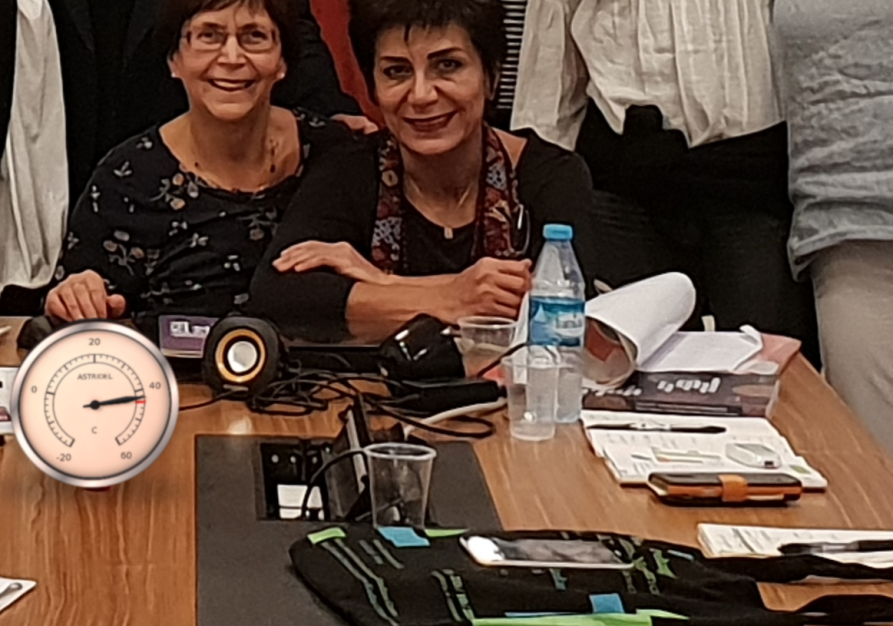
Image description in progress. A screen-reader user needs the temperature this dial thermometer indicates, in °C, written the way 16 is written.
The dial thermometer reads 42
